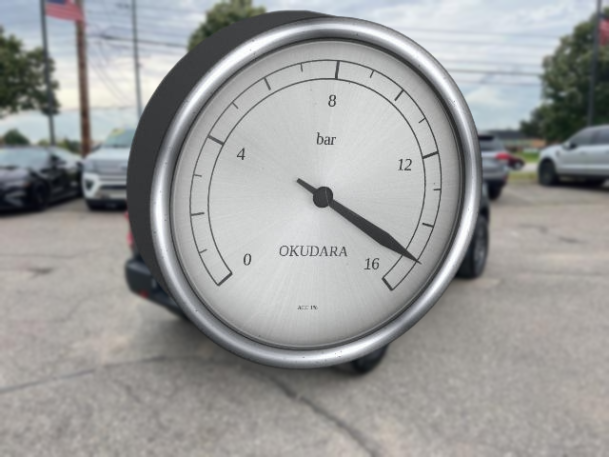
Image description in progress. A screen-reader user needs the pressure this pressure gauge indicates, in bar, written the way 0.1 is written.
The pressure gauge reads 15
